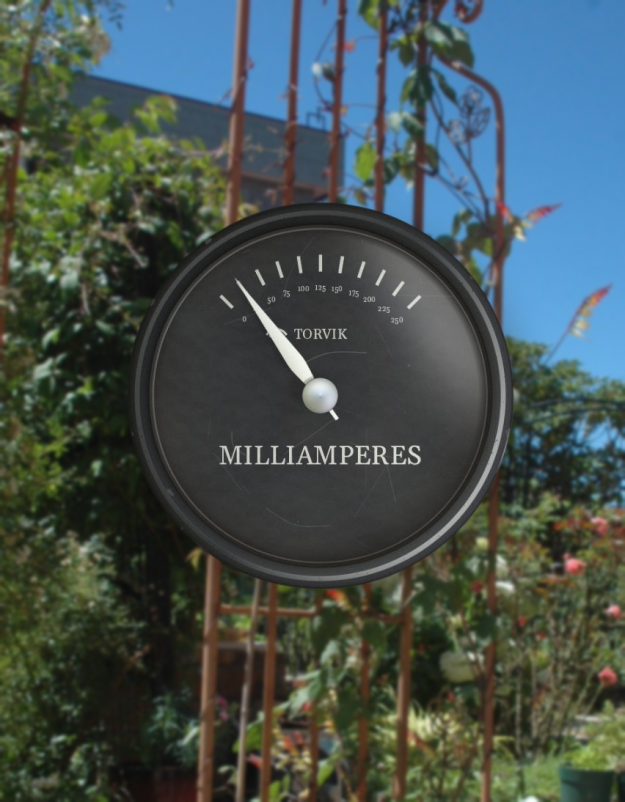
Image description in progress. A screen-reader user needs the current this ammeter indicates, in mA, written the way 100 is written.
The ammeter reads 25
